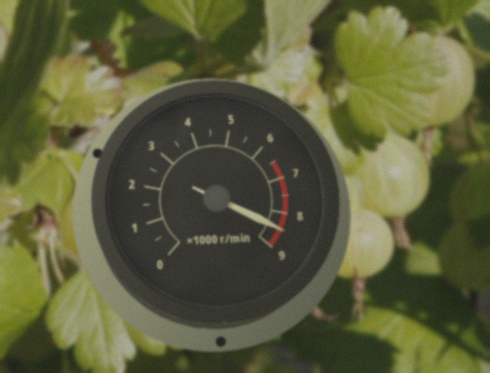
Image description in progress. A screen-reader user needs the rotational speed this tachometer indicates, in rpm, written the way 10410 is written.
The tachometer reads 8500
